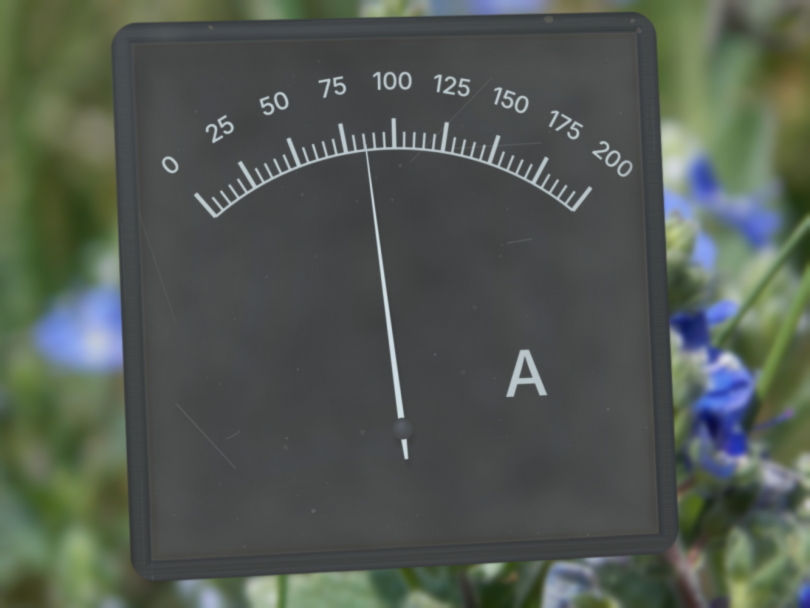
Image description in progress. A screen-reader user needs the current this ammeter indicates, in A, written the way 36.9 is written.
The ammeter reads 85
